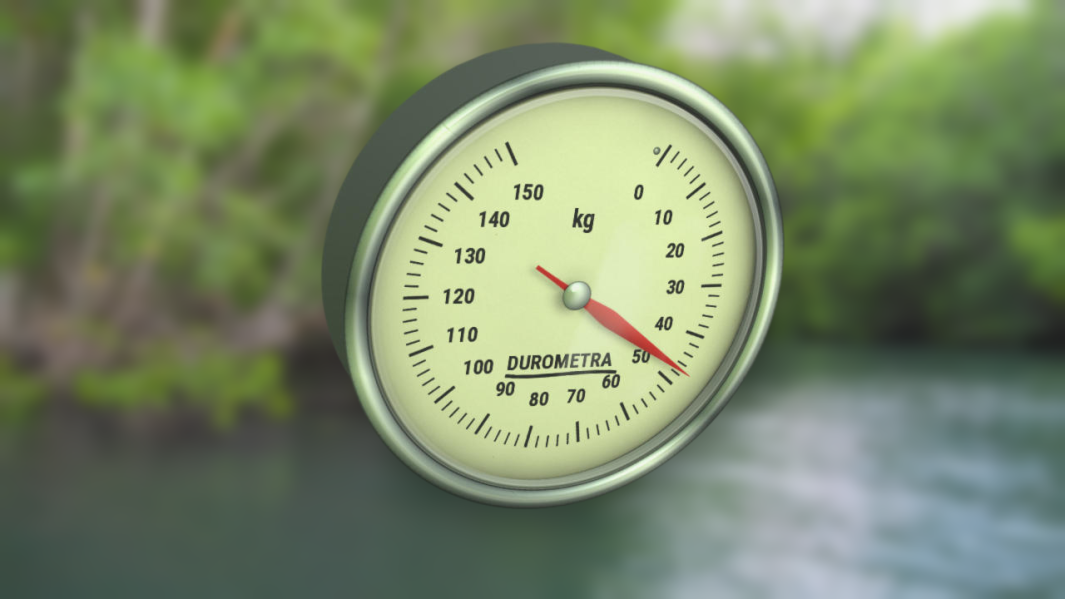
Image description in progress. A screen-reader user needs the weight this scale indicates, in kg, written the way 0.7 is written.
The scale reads 47
